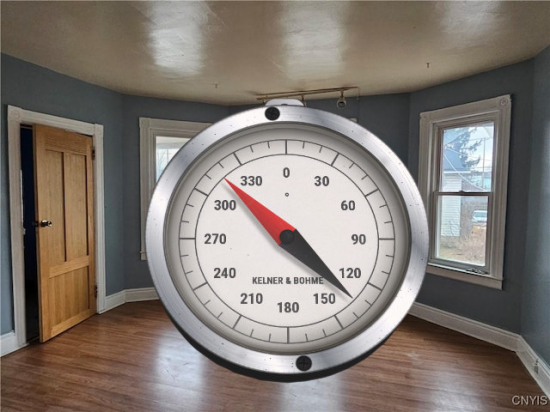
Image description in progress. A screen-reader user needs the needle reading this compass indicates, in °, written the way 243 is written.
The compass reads 315
